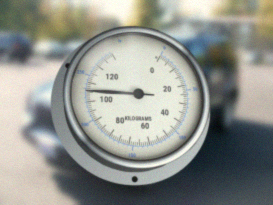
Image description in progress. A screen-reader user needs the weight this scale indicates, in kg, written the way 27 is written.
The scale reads 105
